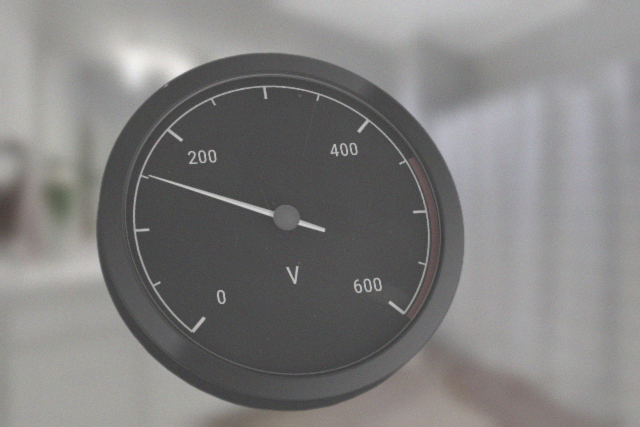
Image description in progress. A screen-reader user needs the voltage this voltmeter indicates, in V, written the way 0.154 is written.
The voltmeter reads 150
